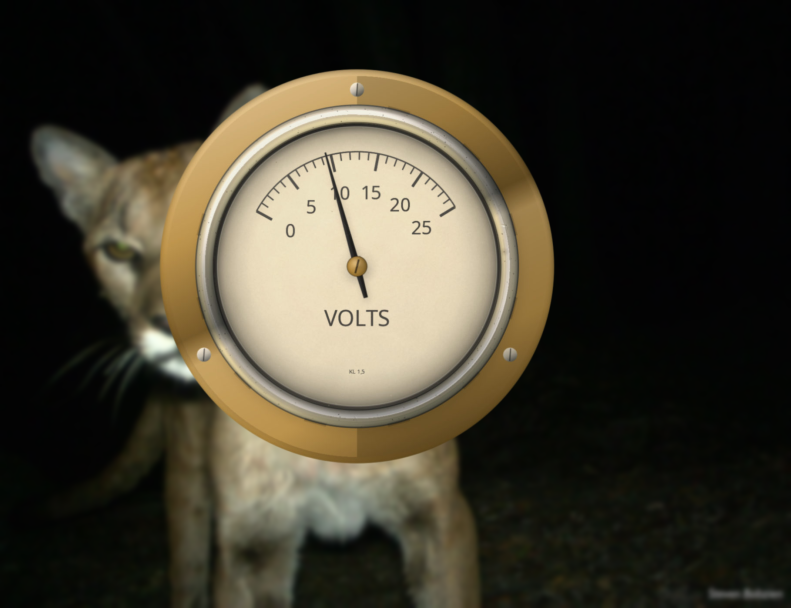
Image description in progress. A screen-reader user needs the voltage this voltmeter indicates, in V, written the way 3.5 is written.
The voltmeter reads 9.5
